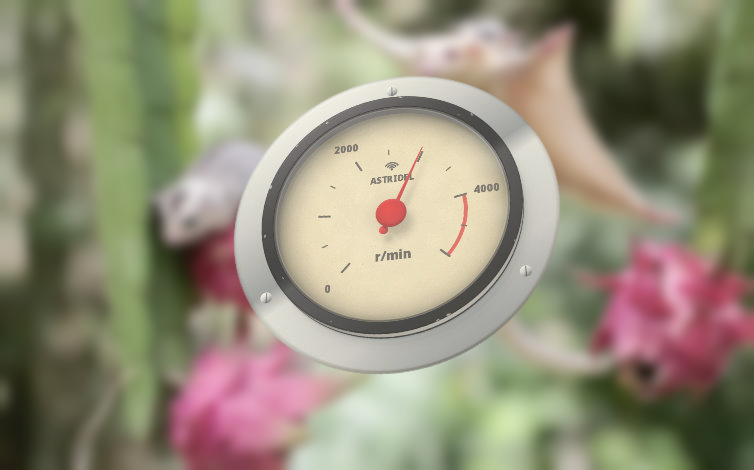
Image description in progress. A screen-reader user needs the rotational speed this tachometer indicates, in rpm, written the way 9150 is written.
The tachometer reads 3000
